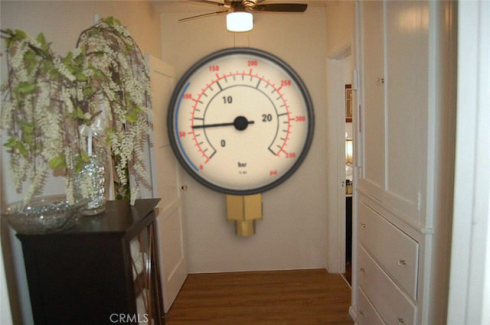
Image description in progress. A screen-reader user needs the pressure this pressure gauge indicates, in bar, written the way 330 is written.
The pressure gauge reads 4
